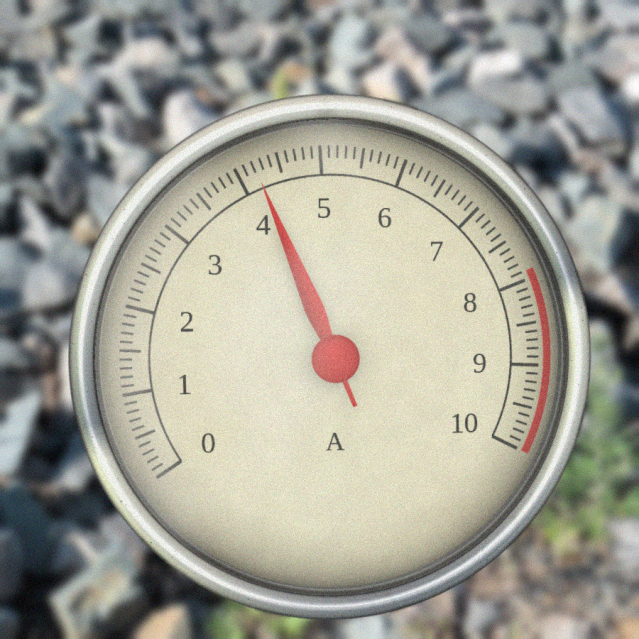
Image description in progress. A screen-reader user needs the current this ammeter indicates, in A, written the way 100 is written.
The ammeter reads 4.2
